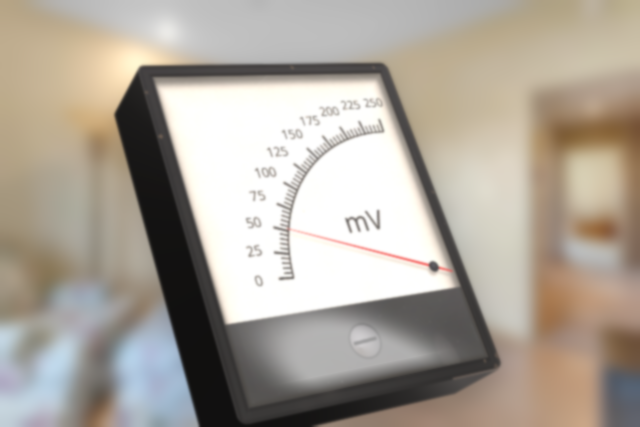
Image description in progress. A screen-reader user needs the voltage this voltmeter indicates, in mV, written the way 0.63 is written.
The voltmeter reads 50
